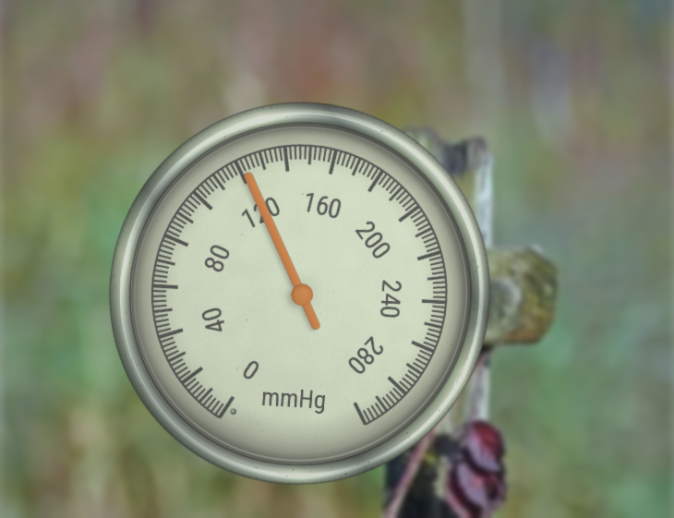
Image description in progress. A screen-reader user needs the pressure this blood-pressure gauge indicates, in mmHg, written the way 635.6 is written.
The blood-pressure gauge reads 122
